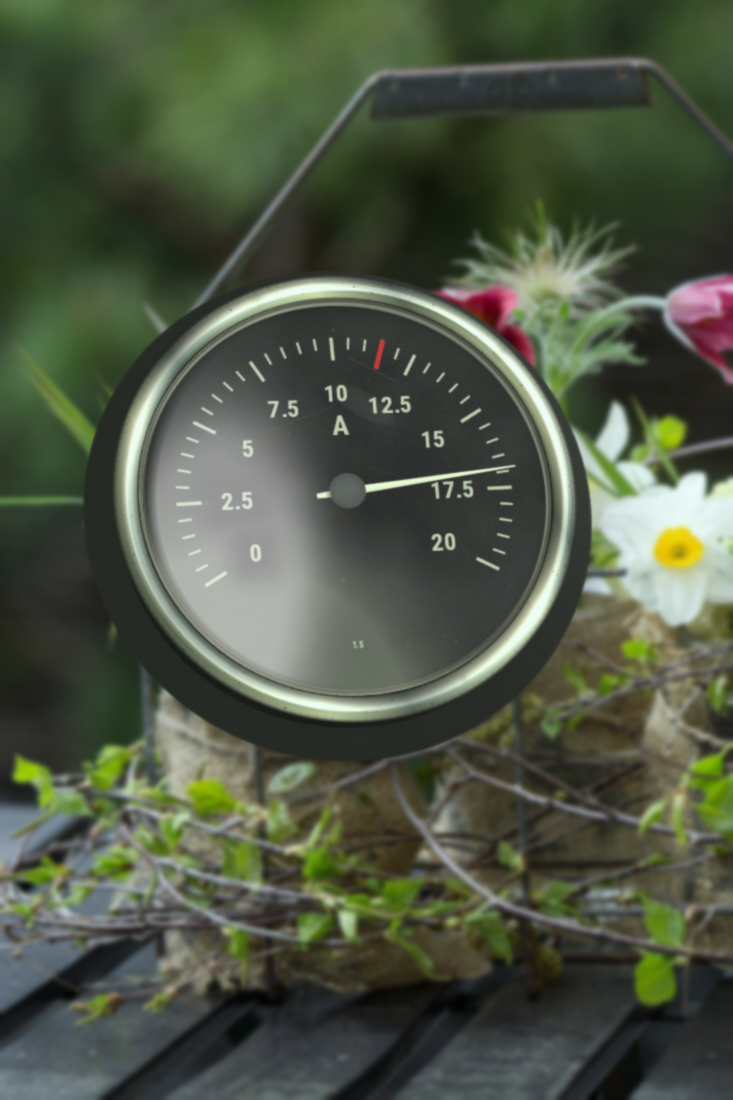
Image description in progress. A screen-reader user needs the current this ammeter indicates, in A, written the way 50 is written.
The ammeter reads 17
